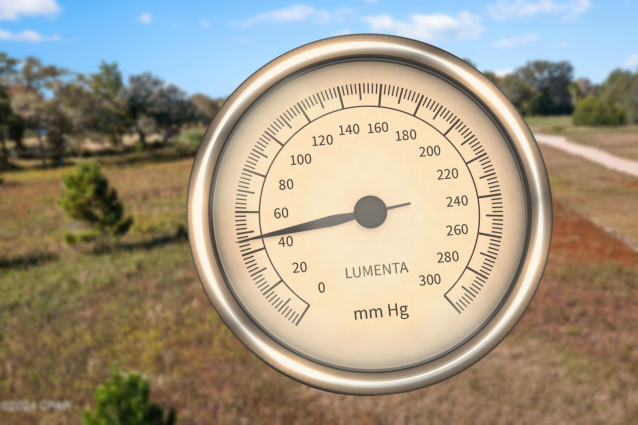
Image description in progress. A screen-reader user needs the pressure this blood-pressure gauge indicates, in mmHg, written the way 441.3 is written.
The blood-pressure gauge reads 46
